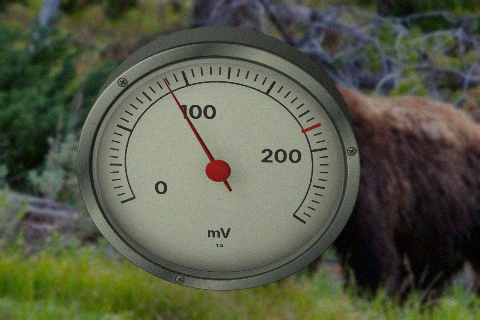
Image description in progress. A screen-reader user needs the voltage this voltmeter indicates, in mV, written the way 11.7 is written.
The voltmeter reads 90
